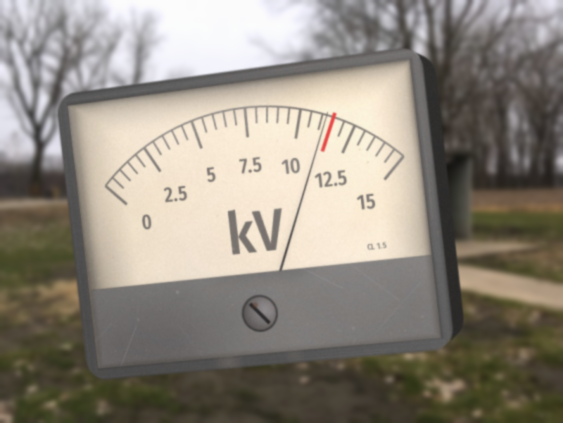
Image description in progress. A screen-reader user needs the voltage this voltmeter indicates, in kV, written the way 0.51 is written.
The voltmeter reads 11.25
